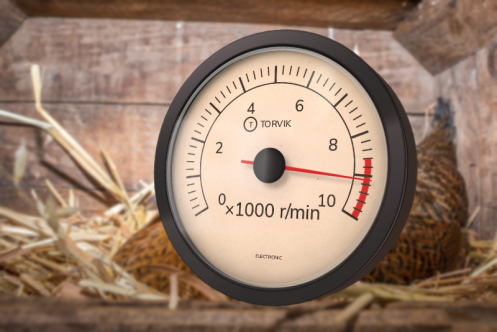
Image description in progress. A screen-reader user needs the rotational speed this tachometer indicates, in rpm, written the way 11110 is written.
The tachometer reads 9100
